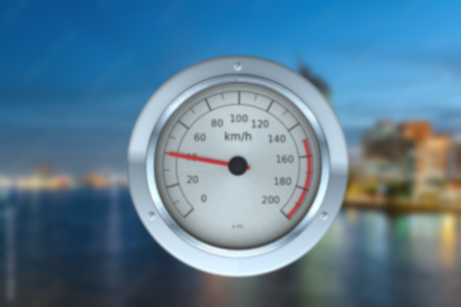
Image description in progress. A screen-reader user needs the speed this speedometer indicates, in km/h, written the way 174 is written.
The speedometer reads 40
